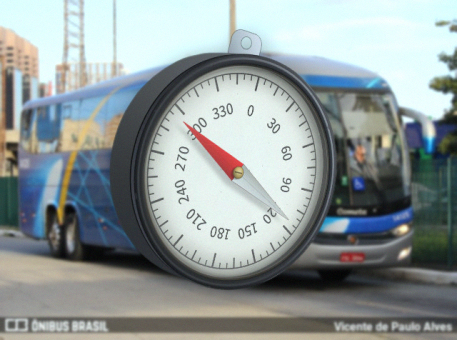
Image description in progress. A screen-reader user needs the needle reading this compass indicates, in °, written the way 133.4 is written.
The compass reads 295
